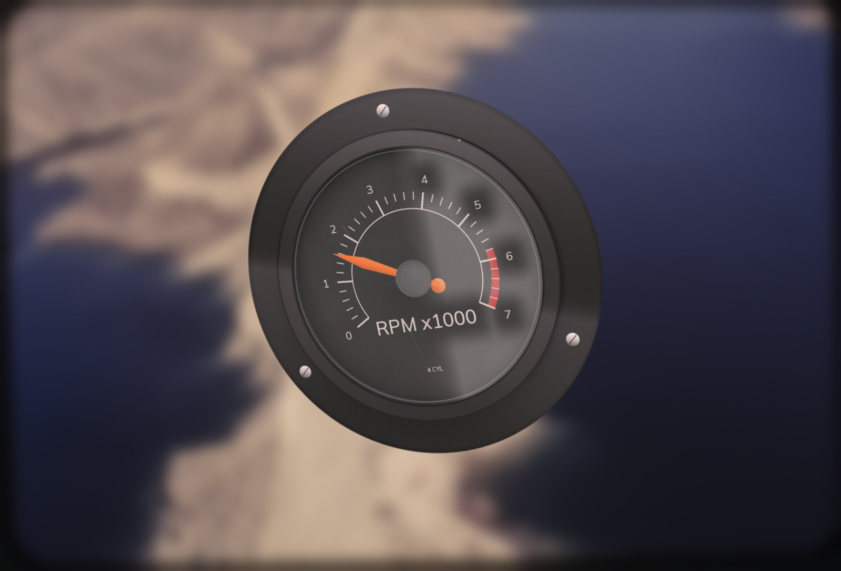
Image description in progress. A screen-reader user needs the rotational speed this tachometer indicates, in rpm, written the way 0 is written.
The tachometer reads 1600
